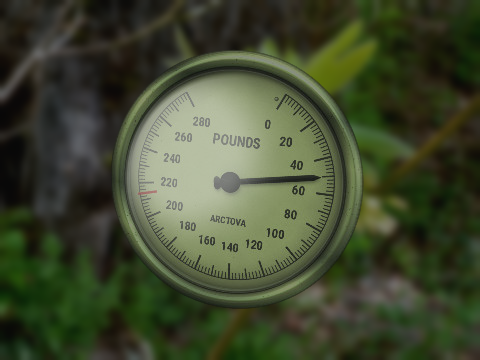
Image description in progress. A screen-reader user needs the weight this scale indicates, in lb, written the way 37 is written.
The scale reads 50
